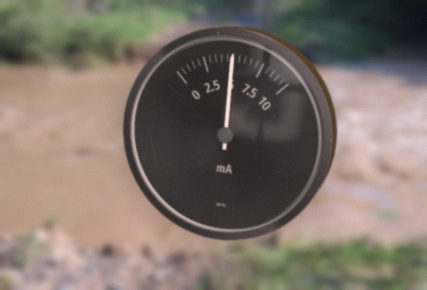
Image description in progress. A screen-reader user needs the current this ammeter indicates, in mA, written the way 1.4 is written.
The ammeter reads 5
